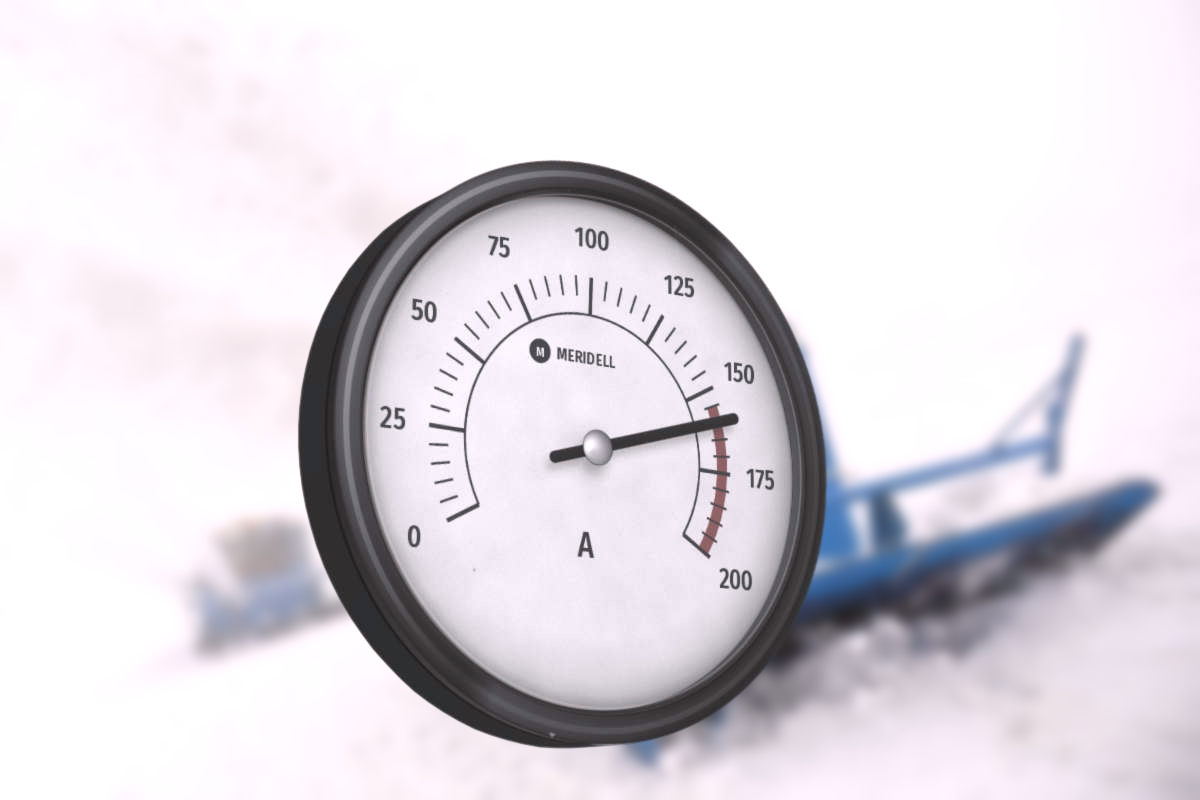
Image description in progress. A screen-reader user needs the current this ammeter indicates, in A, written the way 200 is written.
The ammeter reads 160
